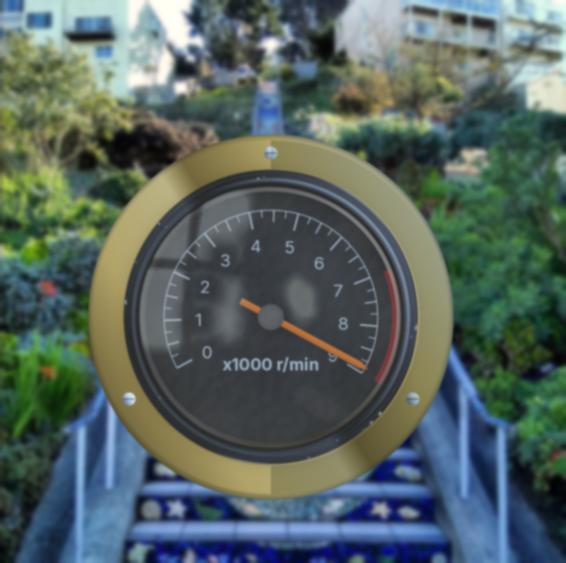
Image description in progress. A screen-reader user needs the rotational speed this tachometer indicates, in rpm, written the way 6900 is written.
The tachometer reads 8875
